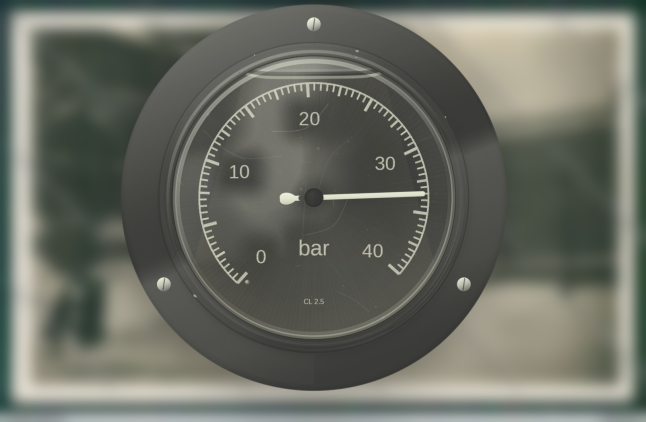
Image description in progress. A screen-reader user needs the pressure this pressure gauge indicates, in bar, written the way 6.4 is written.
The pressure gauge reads 33.5
